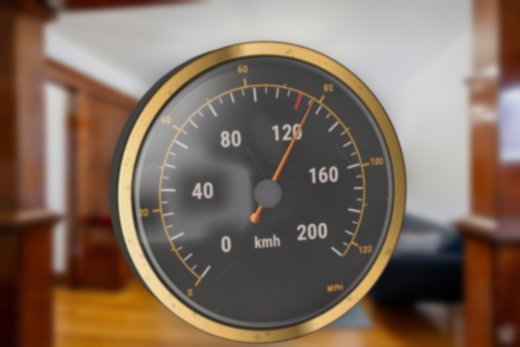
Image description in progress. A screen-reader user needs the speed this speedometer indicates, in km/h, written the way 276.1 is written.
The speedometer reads 125
